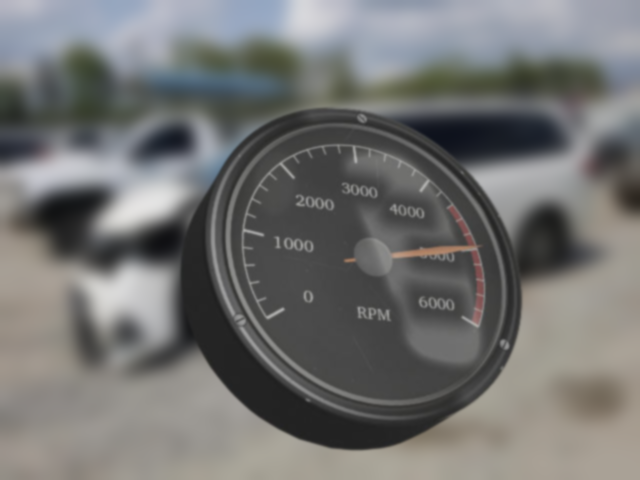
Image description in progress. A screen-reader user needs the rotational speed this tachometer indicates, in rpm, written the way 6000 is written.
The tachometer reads 5000
